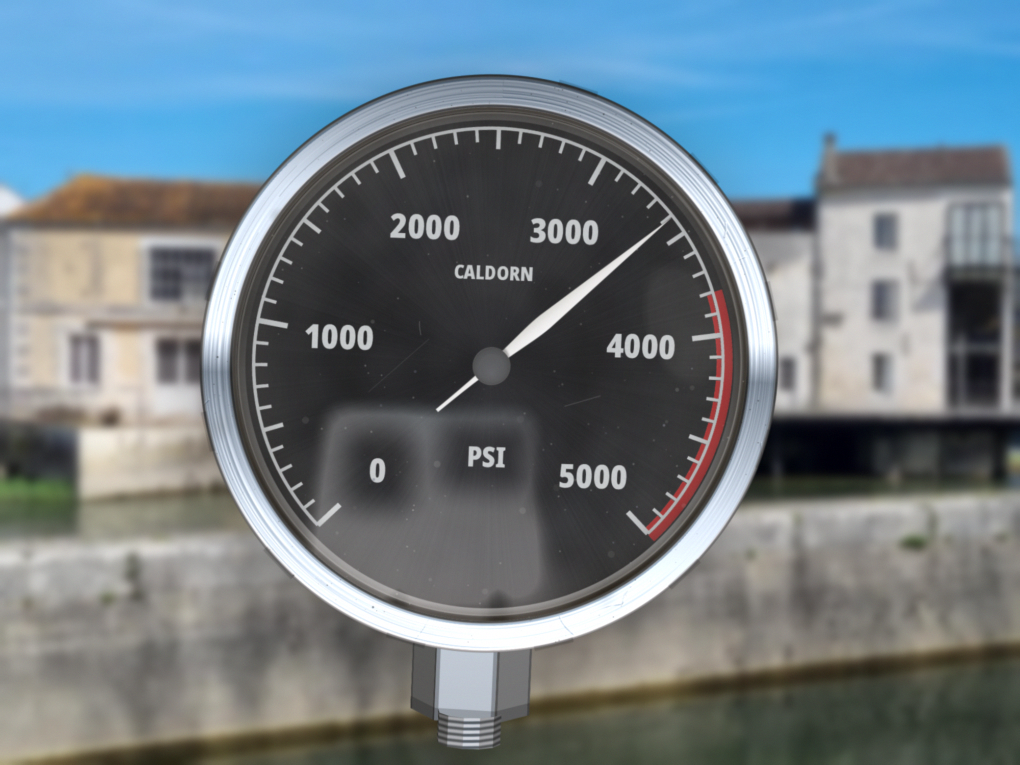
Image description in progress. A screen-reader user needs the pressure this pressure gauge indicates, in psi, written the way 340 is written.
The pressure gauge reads 3400
